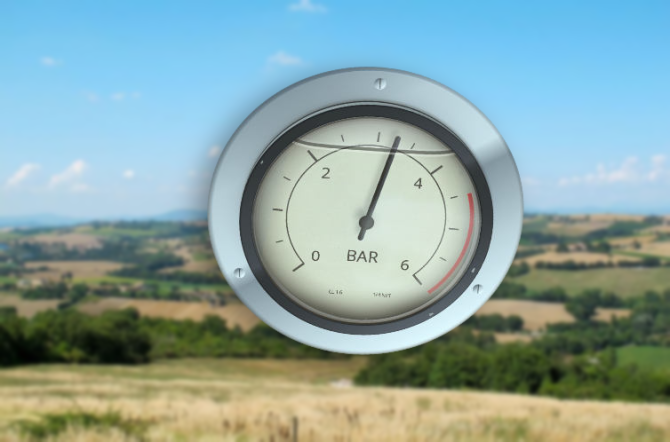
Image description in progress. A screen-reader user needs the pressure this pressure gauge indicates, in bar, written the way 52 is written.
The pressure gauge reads 3.25
